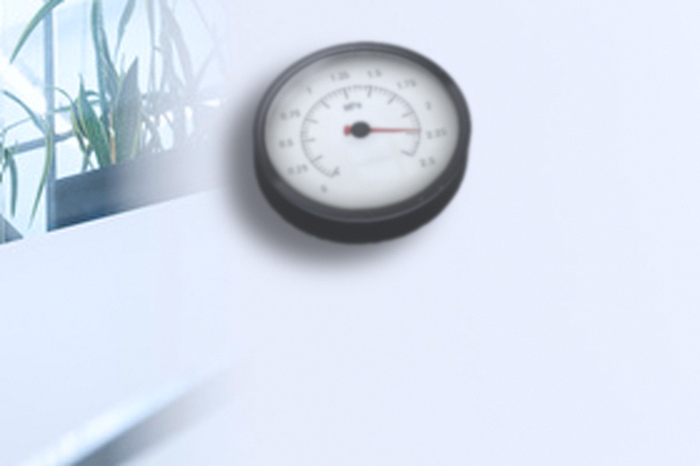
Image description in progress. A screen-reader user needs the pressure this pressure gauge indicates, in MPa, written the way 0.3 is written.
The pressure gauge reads 2.25
